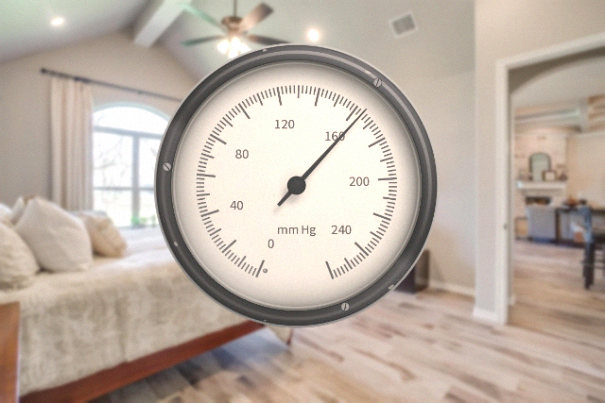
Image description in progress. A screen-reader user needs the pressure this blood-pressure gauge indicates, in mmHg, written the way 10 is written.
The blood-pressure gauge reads 164
